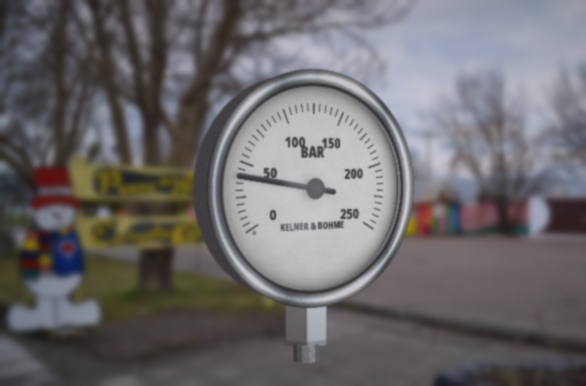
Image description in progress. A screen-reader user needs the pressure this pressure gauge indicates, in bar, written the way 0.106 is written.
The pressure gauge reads 40
